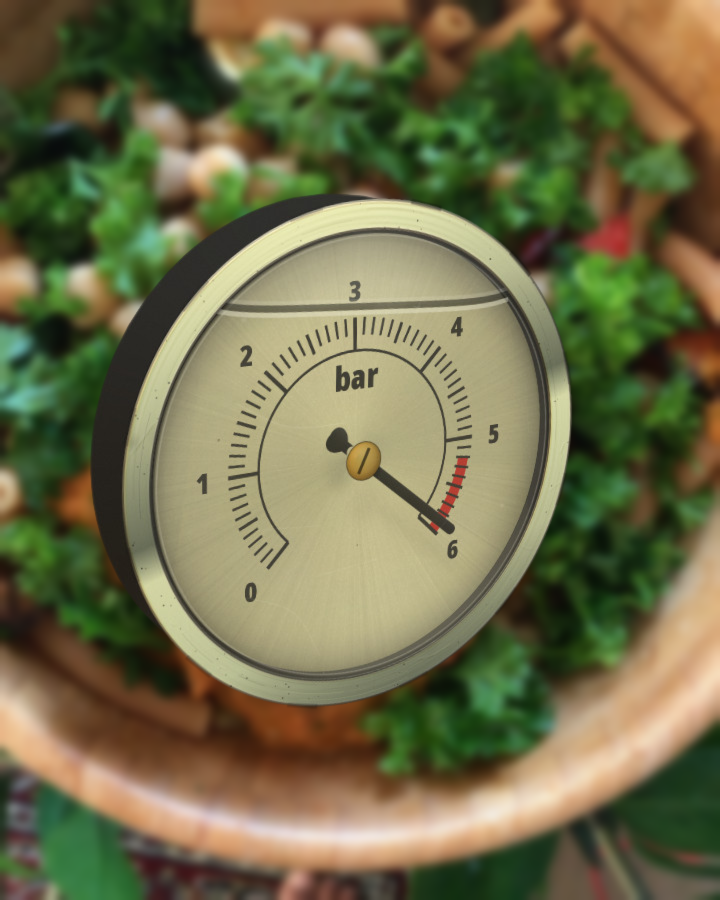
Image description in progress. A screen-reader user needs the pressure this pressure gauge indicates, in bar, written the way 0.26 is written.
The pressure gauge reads 5.9
